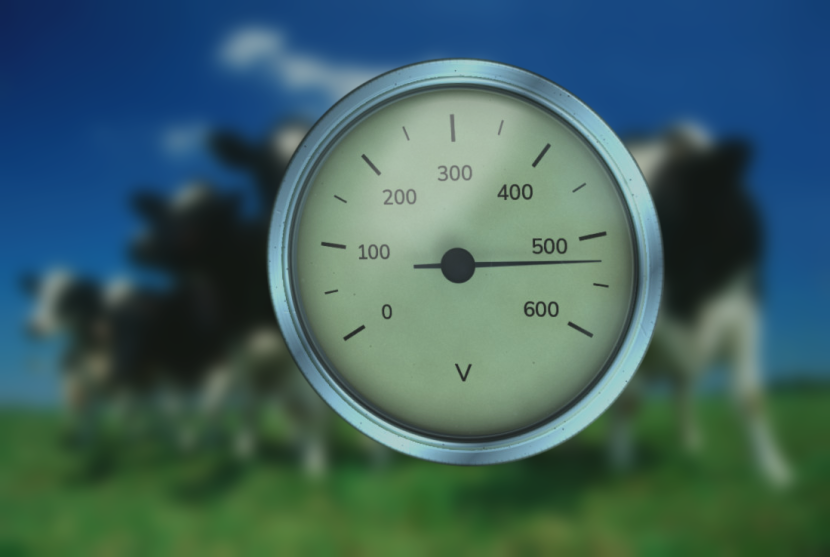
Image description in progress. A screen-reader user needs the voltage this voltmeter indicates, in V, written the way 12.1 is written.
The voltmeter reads 525
